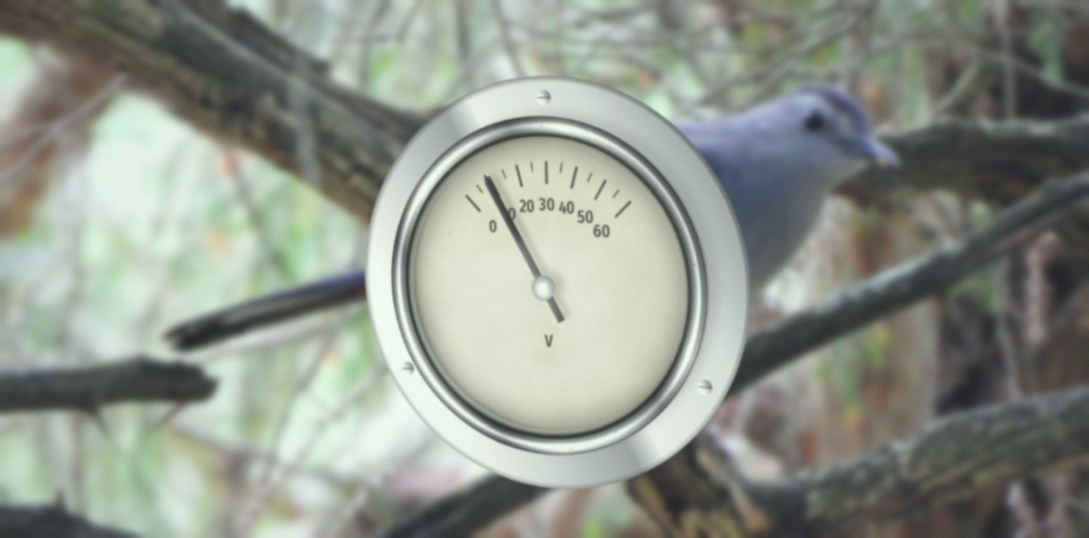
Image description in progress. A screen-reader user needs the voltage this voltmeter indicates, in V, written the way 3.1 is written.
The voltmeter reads 10
